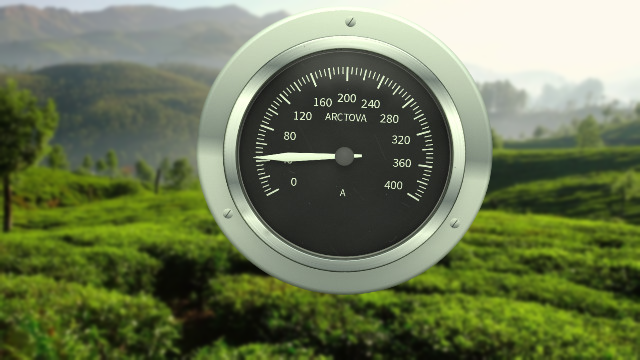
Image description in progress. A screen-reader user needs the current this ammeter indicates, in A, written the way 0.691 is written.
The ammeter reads 45
